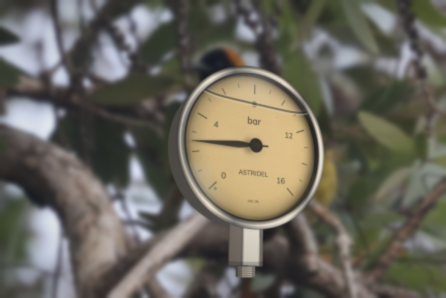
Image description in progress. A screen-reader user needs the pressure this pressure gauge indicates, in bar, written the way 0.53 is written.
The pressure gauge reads 2.5
